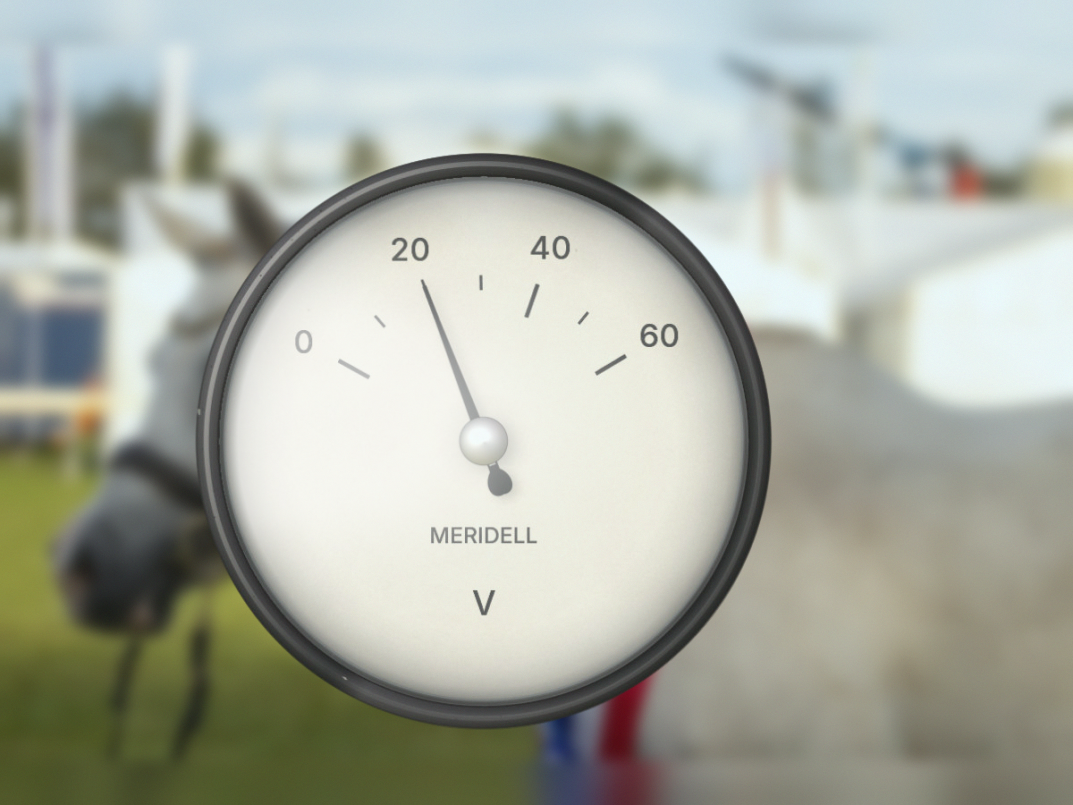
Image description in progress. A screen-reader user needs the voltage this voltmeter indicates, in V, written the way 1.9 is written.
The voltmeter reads 20
